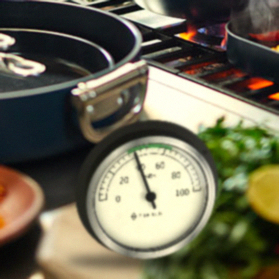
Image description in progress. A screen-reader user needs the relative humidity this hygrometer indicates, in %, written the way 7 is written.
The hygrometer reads 40
